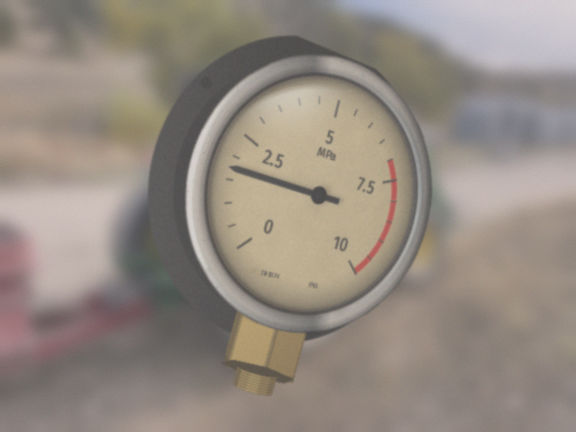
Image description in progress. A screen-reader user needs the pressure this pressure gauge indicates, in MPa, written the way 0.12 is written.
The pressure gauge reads 1.75
